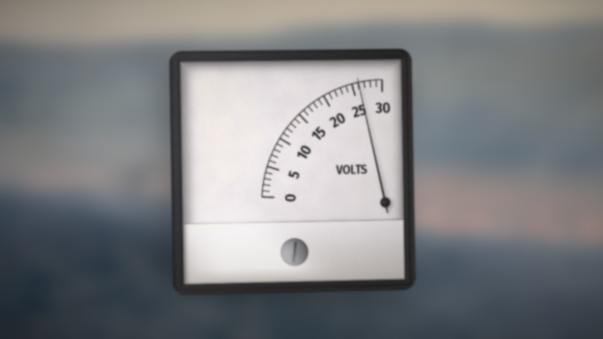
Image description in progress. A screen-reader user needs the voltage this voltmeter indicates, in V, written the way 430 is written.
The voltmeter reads 26
